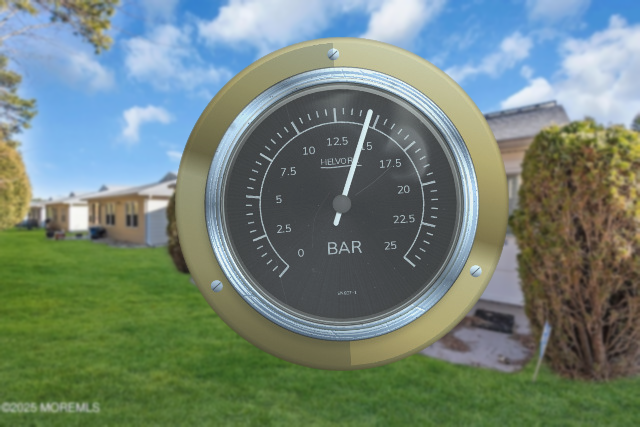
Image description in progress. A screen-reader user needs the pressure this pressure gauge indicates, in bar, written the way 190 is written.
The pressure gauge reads 14.5
